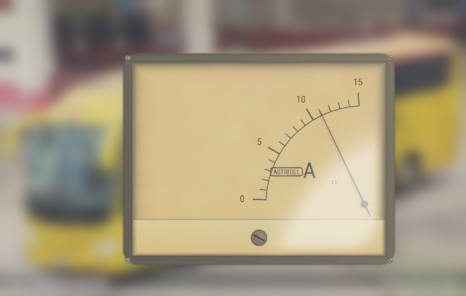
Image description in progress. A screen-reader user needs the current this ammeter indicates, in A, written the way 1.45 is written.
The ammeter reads 11
